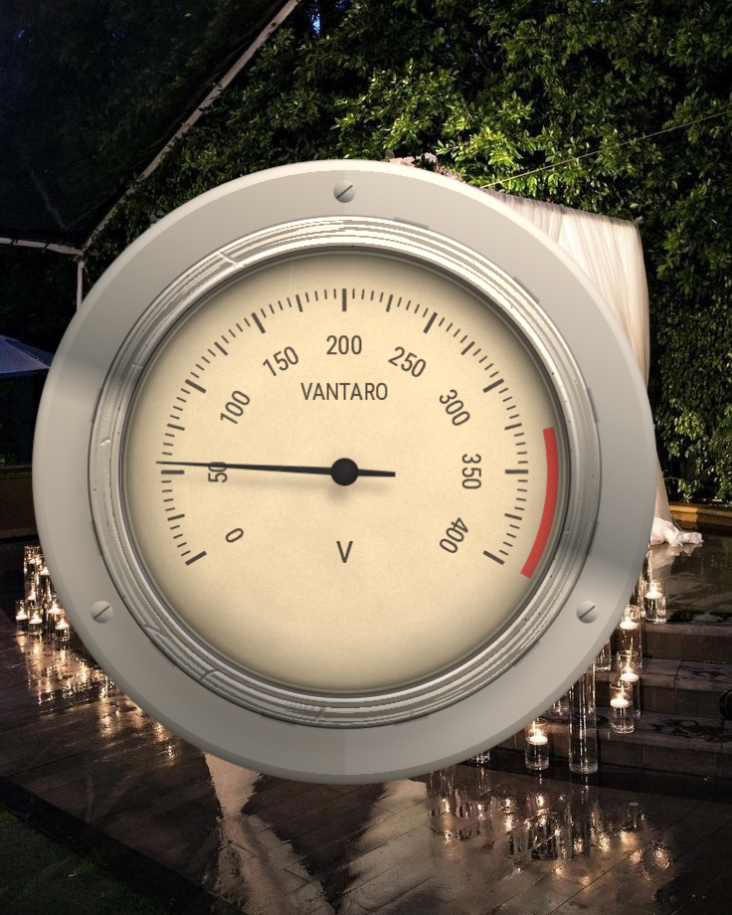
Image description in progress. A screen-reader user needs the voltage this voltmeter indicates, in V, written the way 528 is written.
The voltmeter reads 55
